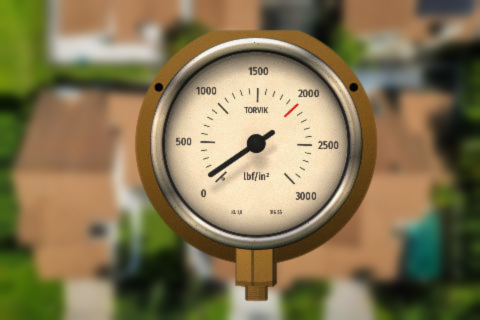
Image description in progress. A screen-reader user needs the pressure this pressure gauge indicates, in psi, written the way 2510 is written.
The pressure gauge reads 100
